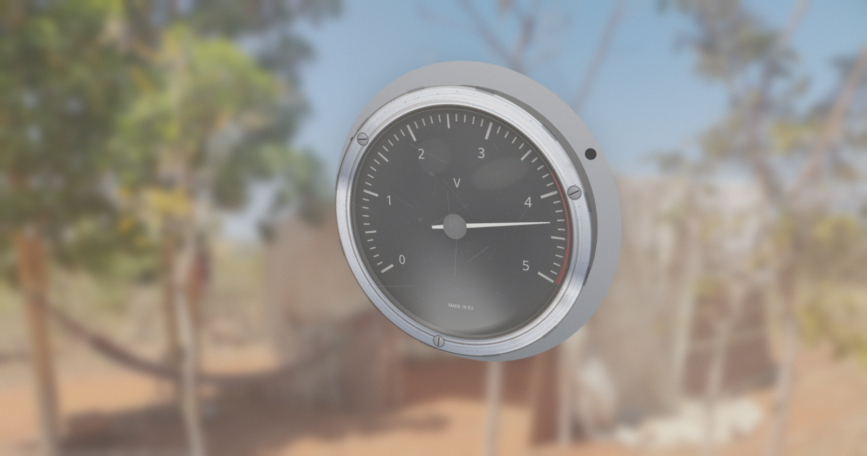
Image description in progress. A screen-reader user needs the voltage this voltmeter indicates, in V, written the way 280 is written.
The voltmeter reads 4.3
